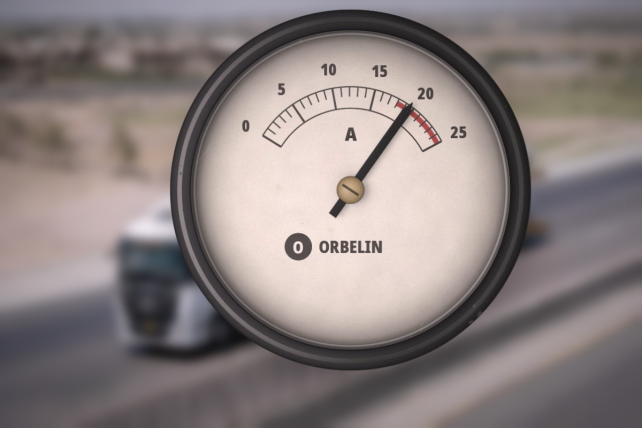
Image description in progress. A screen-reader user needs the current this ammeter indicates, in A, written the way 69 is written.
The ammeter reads 19.5
